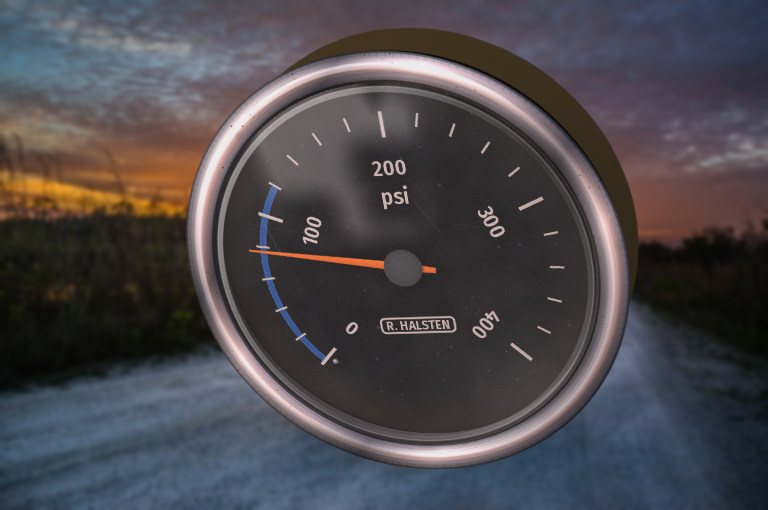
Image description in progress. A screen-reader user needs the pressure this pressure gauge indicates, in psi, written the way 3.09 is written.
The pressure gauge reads 80
